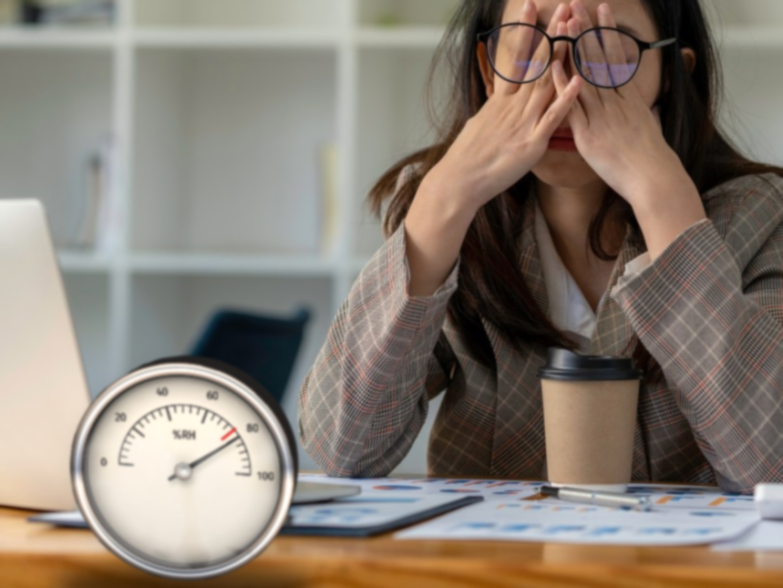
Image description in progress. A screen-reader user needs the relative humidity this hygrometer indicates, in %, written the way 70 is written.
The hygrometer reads 80
